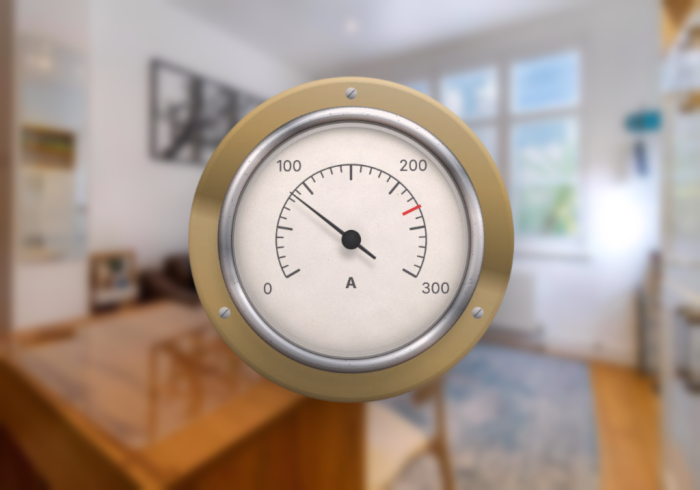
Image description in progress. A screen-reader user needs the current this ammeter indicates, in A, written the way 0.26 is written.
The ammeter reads 85
